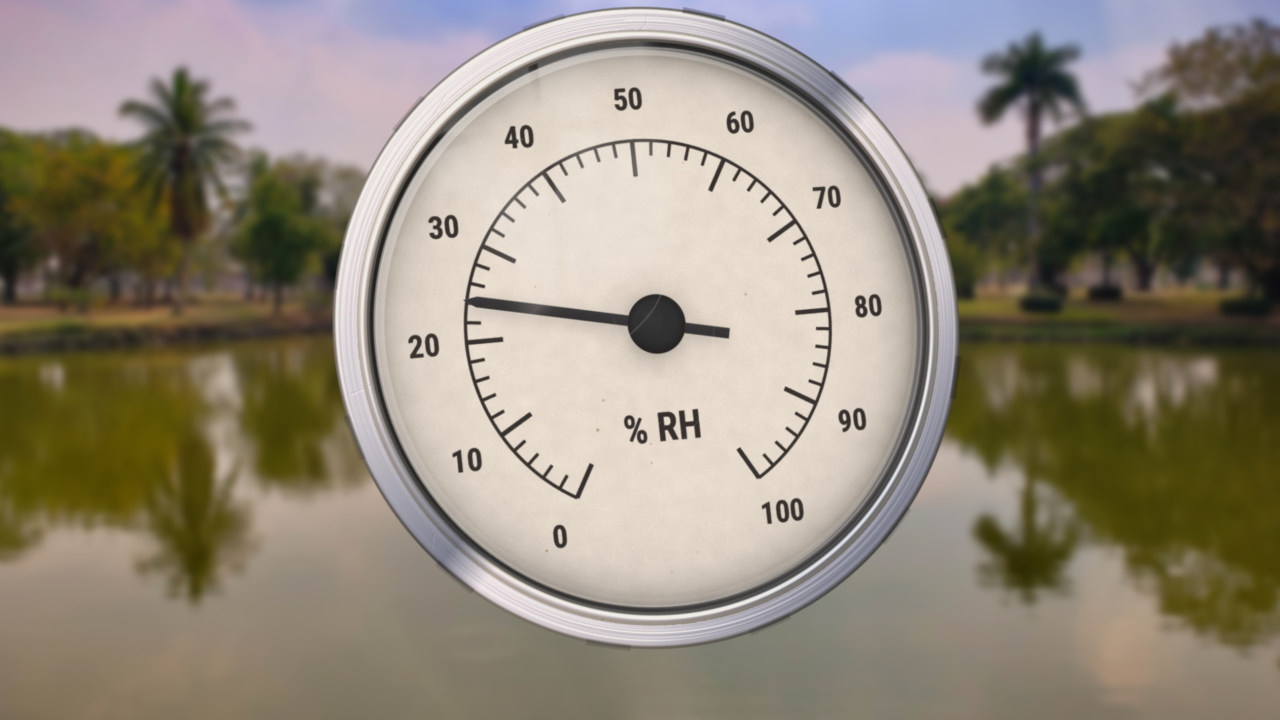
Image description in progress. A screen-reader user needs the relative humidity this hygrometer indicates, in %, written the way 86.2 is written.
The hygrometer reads 24
